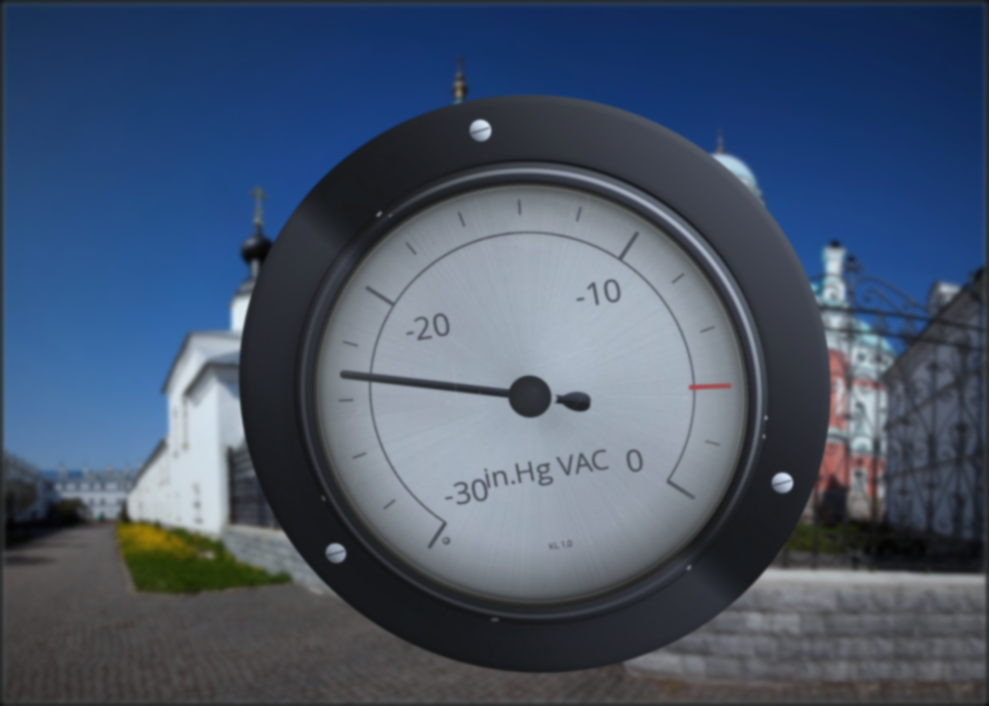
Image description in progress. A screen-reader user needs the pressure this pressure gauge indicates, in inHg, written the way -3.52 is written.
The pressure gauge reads -23
